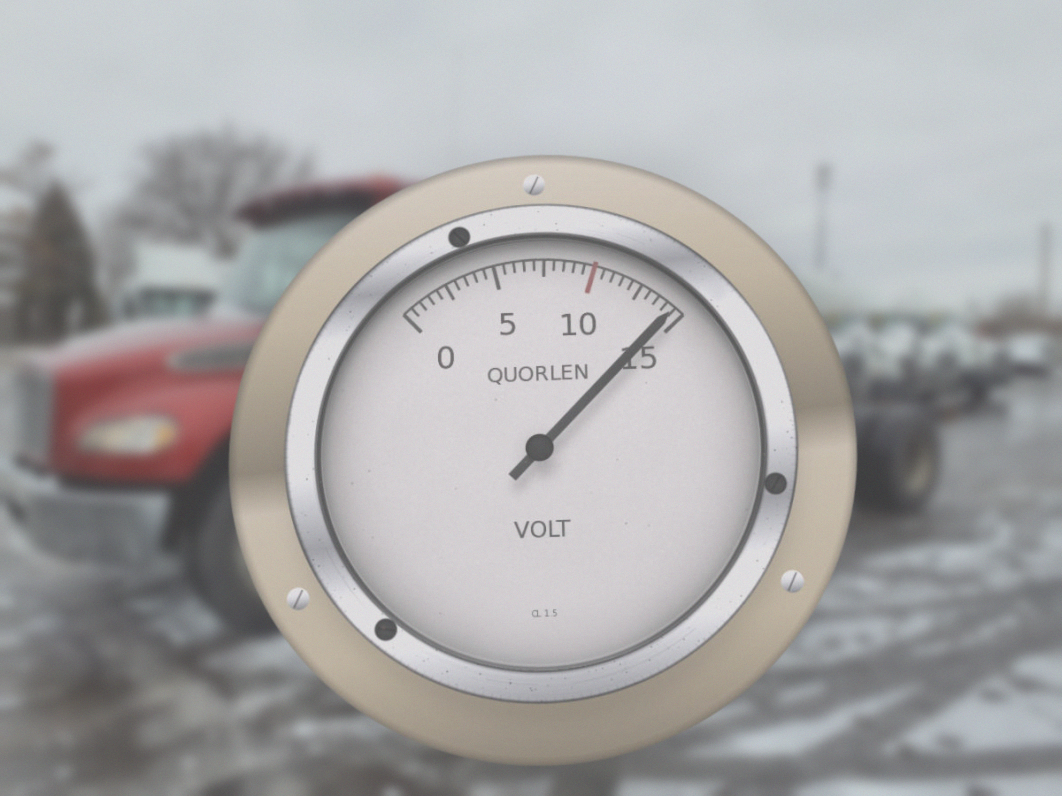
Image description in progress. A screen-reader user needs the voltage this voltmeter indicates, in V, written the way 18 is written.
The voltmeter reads 14.5
